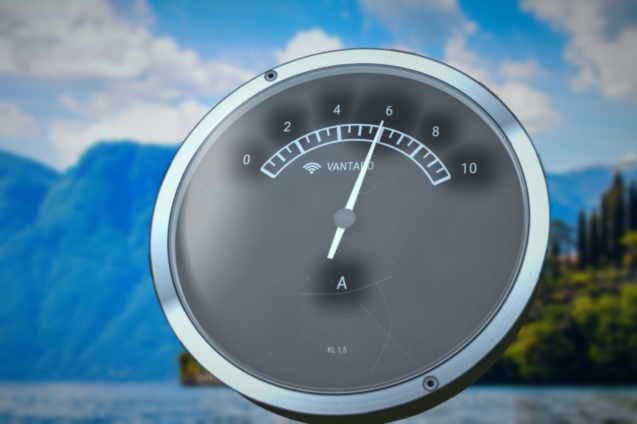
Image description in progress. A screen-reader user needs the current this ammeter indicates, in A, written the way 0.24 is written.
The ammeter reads 6
